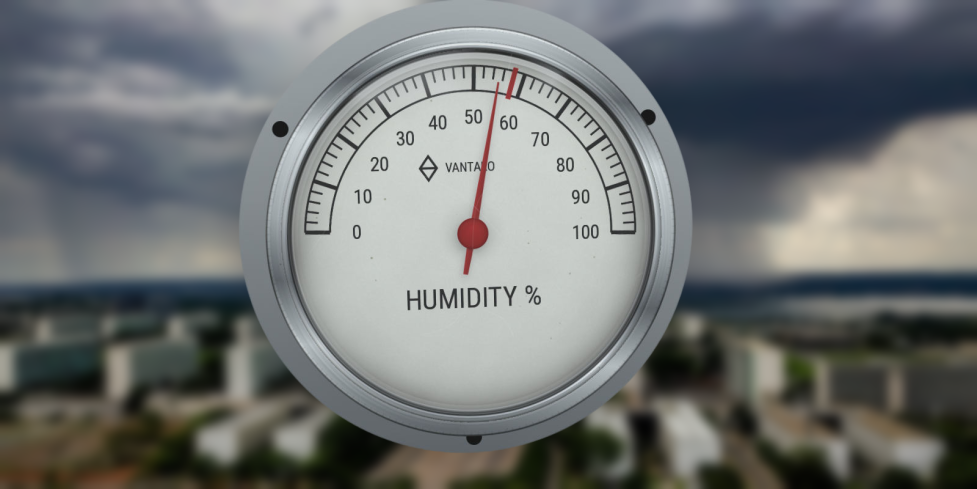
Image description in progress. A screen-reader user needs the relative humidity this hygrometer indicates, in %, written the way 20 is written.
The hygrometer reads 55
